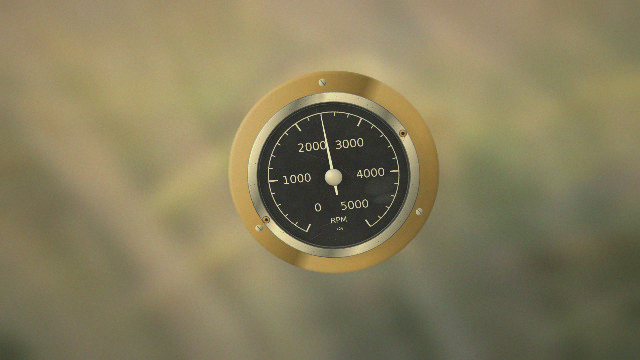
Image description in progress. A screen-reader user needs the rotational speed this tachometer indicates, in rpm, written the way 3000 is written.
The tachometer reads 2400
